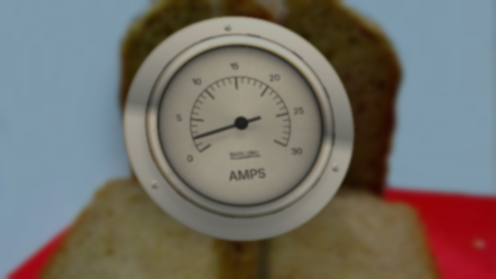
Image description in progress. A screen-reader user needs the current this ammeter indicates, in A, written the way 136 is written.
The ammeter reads 2
